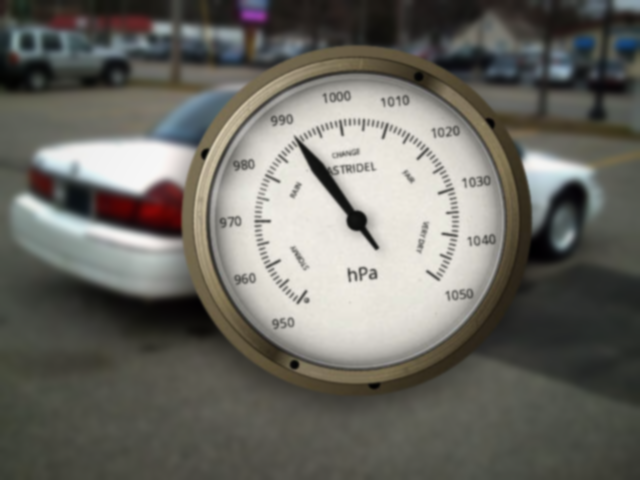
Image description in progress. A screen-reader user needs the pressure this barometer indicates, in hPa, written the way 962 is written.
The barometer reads 990
